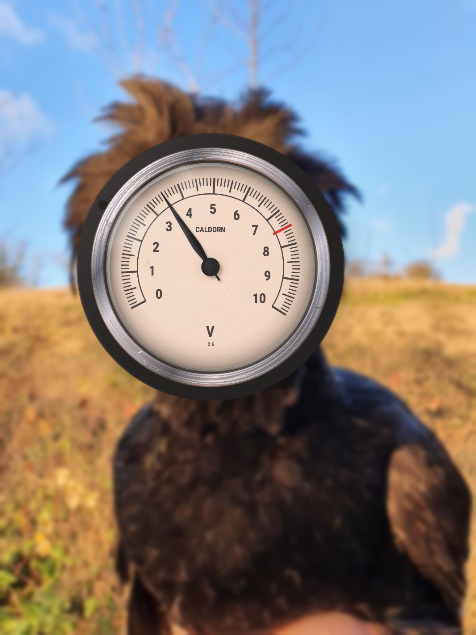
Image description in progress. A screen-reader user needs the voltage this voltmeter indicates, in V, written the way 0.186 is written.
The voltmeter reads 3.5
